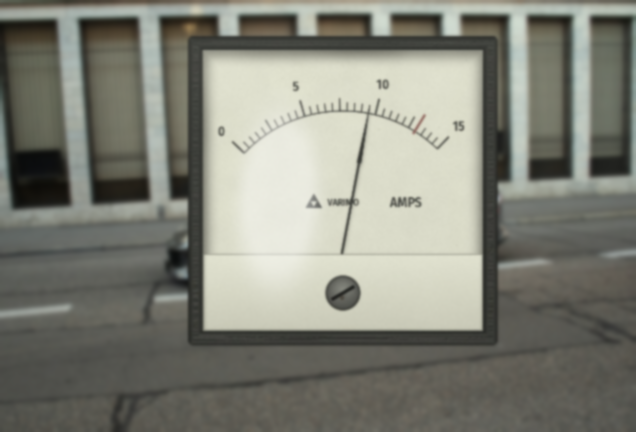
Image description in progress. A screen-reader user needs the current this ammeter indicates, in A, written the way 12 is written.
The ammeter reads 9.5
